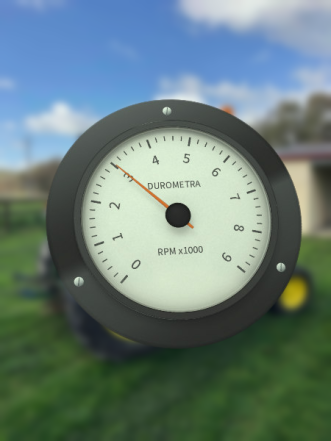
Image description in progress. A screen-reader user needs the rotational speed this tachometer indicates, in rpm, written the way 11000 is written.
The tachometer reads 3000
